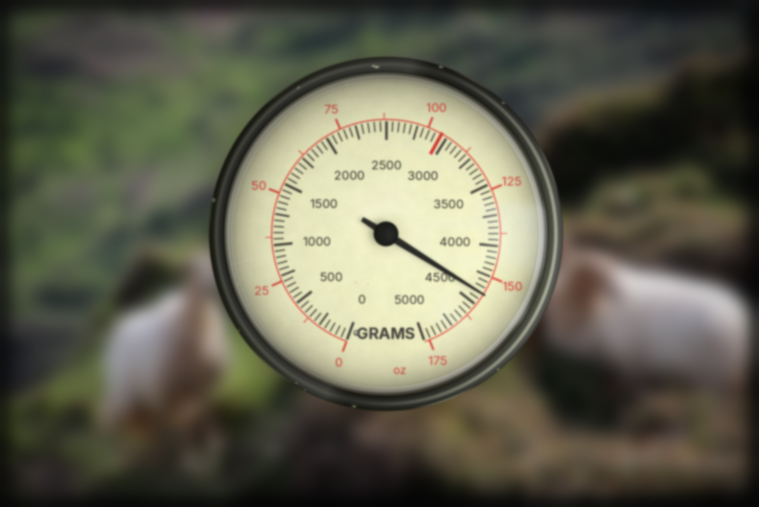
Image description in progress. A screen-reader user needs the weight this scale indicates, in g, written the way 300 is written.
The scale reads 4400
